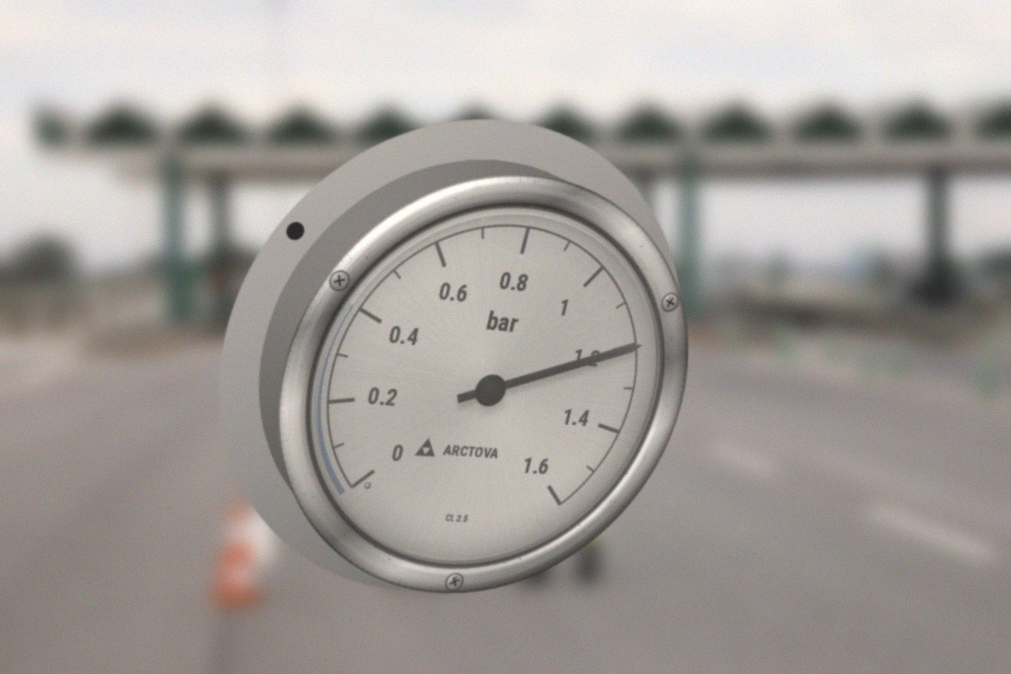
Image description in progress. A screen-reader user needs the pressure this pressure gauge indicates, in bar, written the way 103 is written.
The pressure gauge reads 1.2
